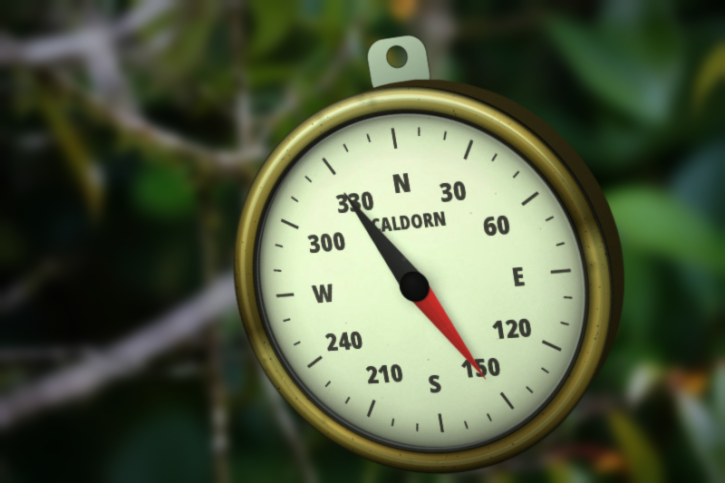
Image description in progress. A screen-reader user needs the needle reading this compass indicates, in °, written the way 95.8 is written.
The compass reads 150
